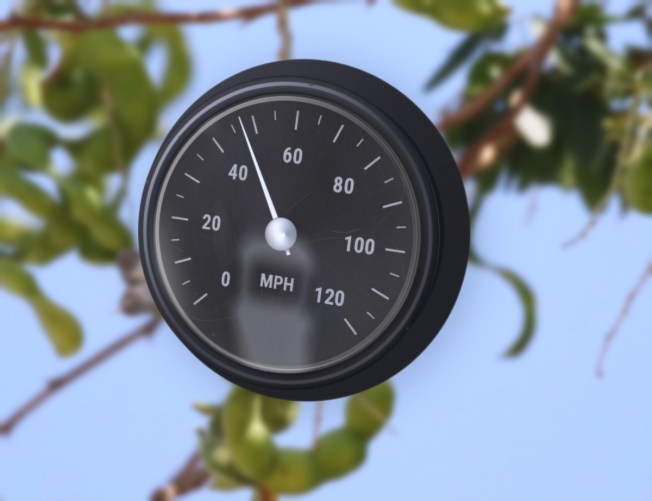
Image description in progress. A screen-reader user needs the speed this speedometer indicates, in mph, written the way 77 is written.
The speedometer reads 47.5
